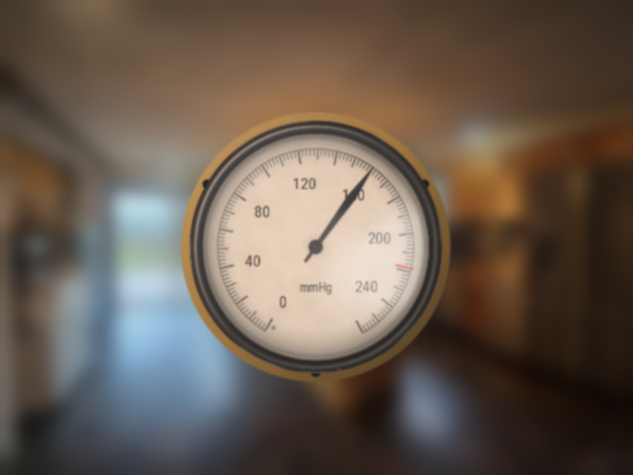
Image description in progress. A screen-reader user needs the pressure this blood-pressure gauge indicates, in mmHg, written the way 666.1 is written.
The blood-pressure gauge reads 160
